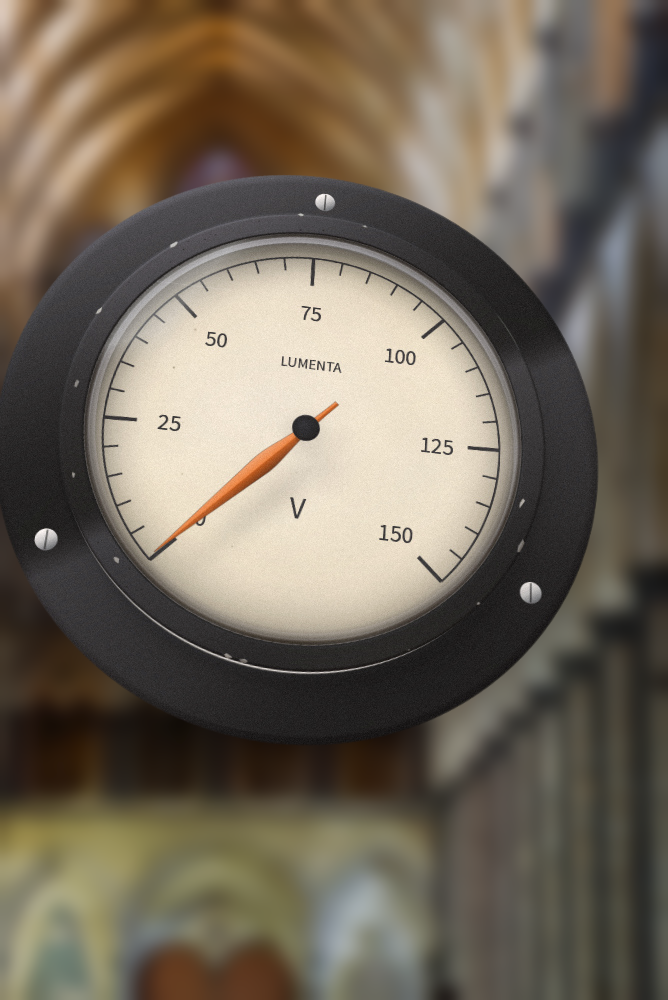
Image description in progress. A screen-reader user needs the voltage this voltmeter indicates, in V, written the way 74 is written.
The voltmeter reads 0
